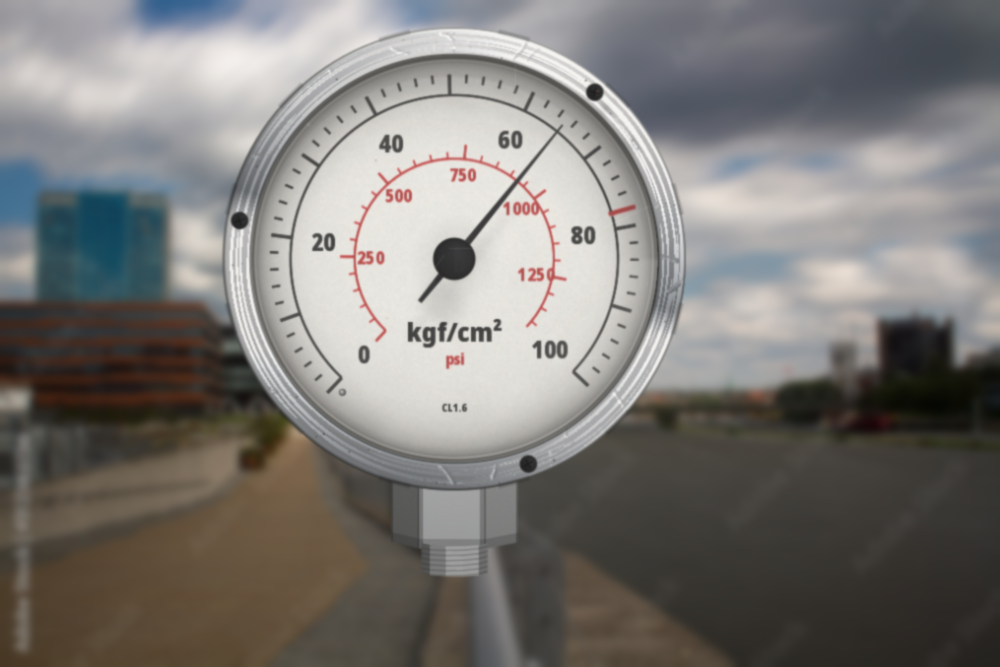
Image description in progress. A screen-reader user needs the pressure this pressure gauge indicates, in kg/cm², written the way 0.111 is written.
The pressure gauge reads 65
